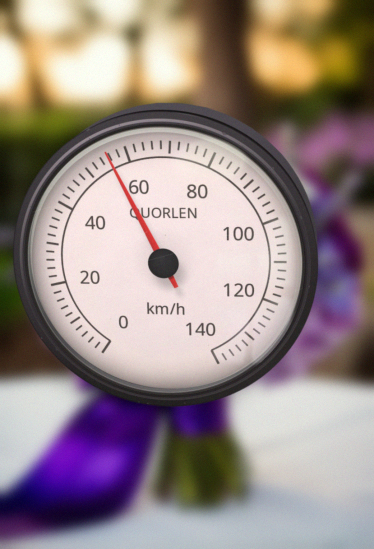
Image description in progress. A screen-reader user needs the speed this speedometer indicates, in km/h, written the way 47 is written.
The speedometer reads 56
